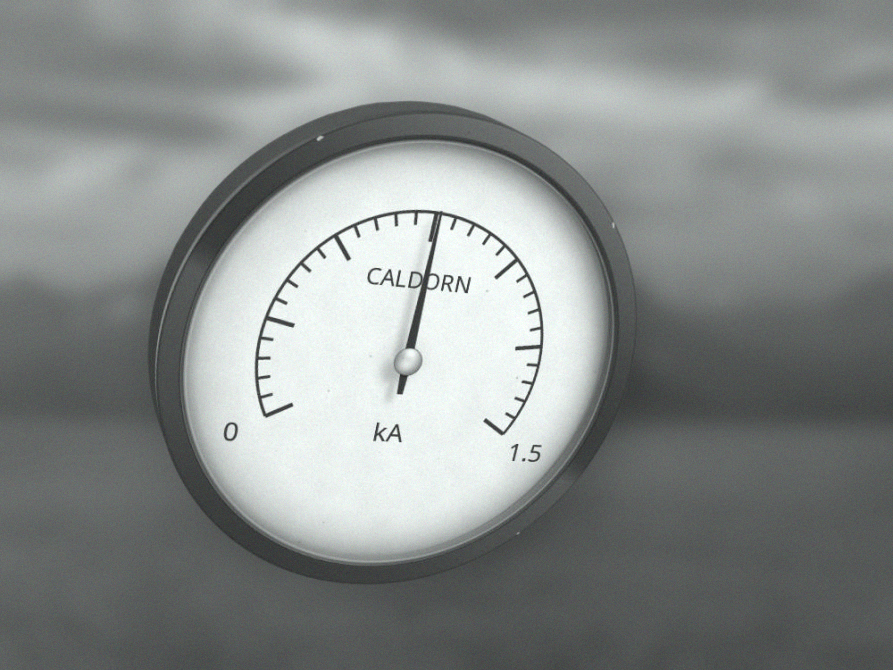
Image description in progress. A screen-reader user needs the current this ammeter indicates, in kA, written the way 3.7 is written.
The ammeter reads 0.75
